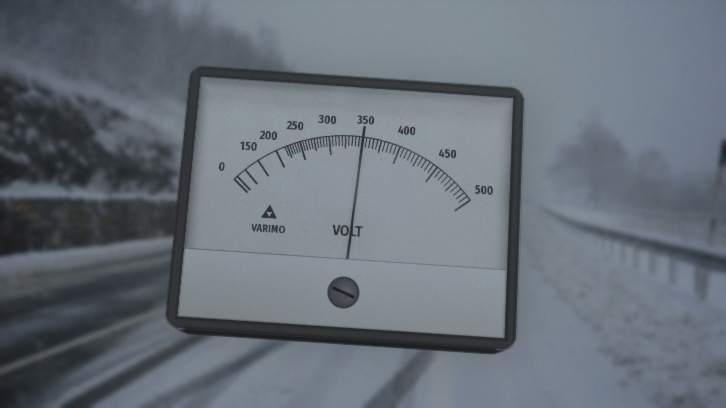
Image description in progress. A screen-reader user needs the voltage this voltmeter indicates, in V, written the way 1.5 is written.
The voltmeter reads 350
